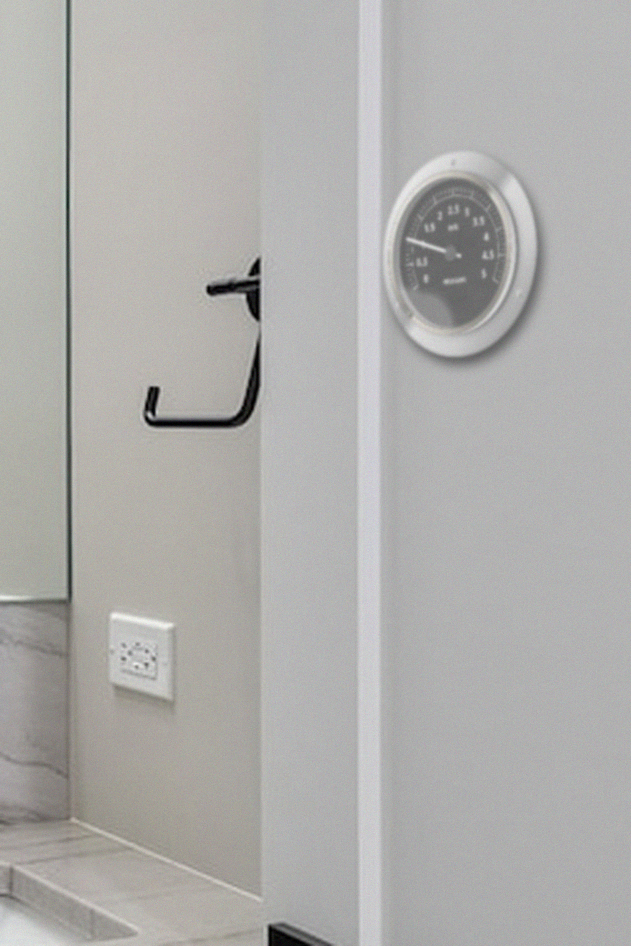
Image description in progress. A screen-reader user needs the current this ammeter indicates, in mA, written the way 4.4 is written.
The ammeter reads 1
